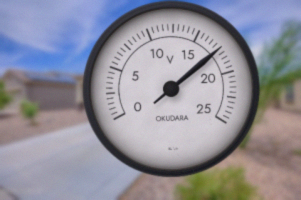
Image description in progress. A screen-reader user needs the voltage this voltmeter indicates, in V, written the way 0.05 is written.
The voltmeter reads 17.5
